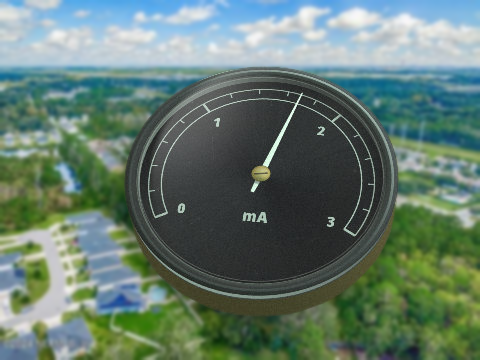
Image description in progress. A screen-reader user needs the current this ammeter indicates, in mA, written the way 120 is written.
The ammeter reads 1.7
